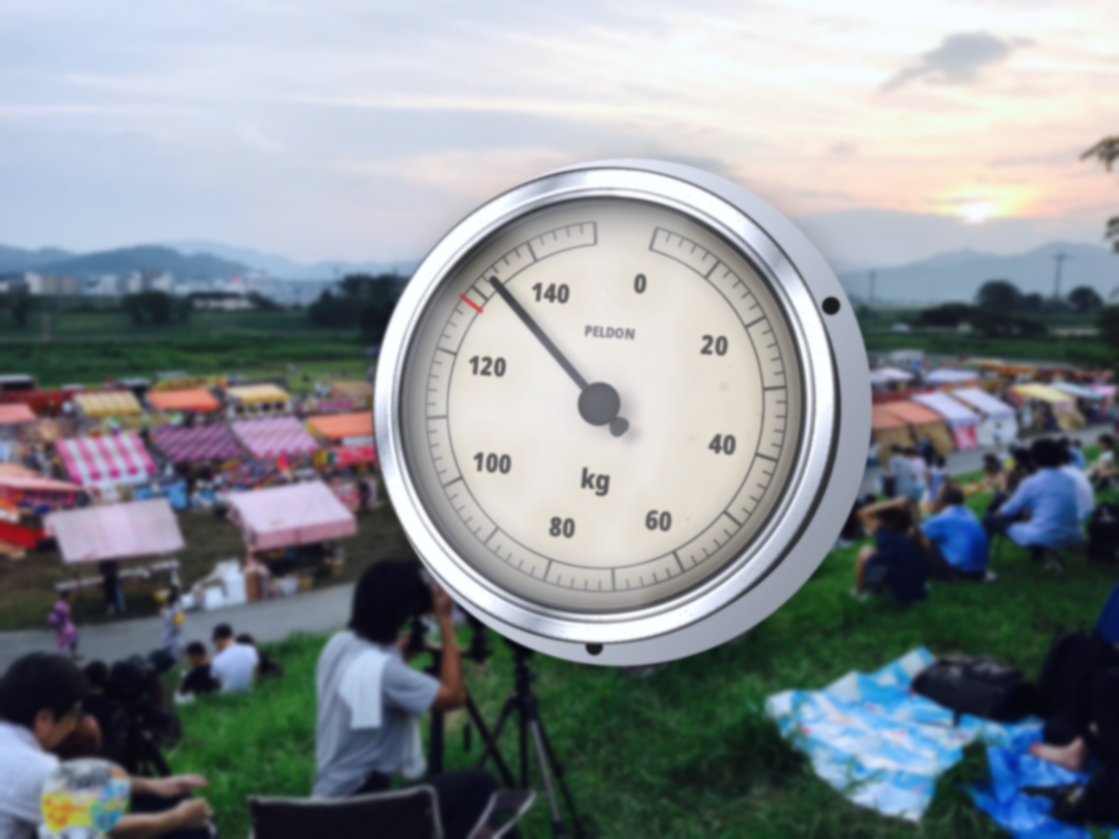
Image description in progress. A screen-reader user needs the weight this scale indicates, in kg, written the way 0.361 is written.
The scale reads 133
